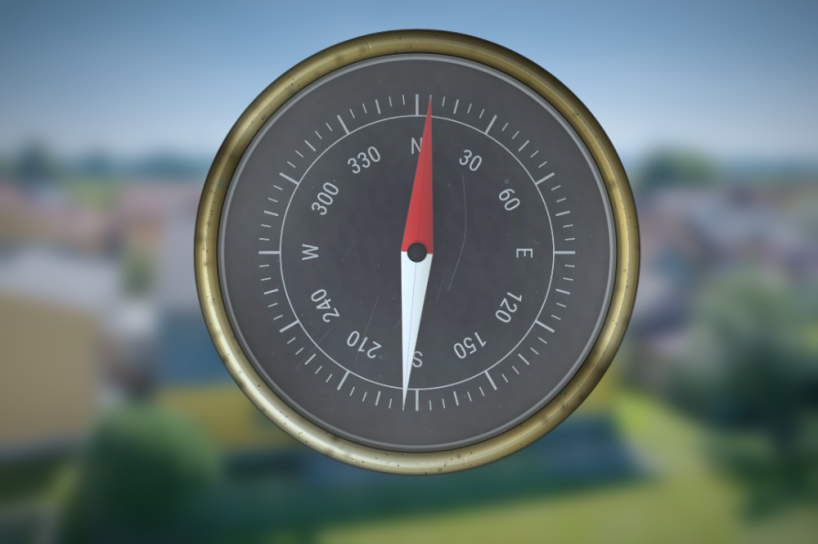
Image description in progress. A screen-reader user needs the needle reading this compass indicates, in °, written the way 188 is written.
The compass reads 5
